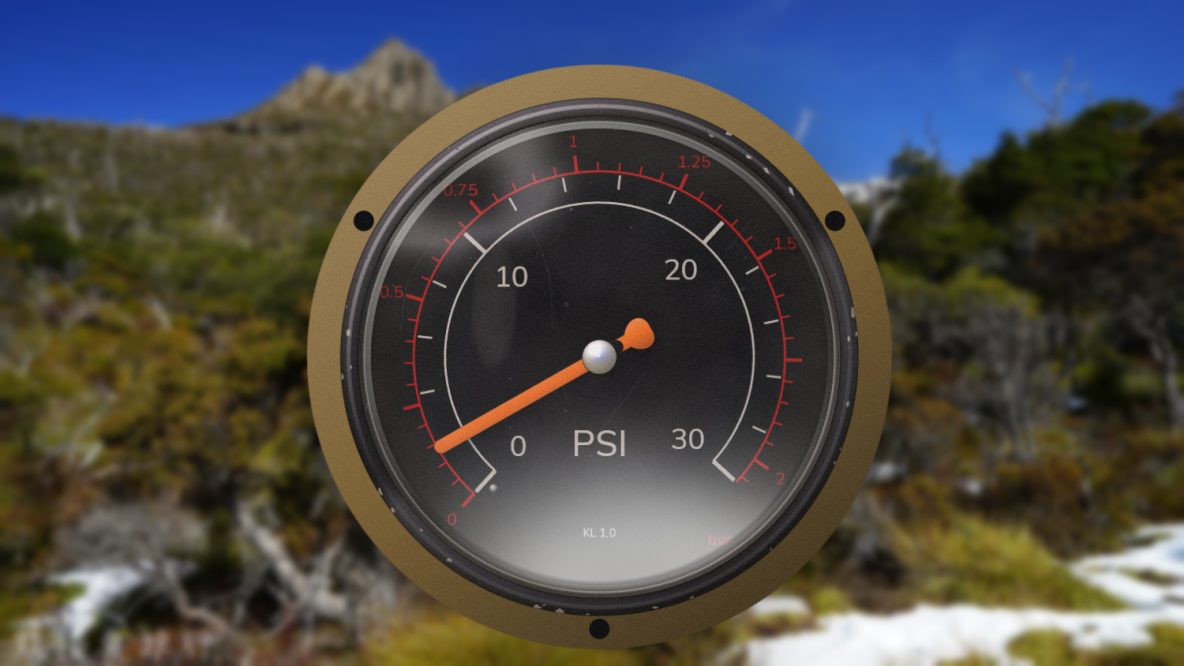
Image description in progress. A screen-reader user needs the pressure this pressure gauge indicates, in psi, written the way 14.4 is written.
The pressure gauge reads 2
